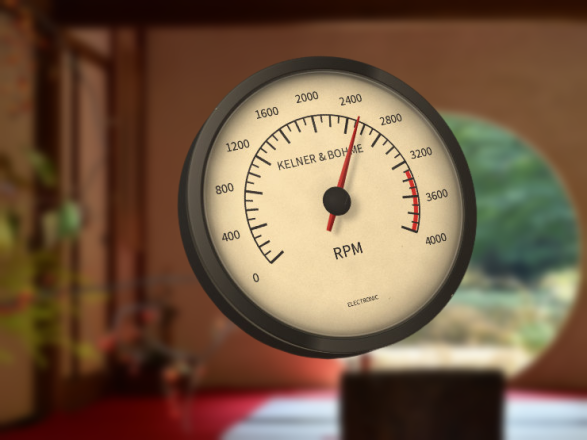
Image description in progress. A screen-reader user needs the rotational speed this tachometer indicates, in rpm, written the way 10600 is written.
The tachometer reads 2500
